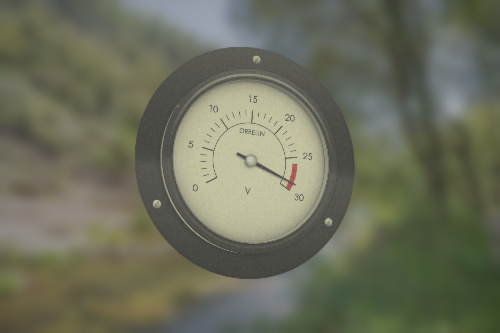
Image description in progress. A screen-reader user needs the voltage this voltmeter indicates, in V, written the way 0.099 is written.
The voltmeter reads 29
